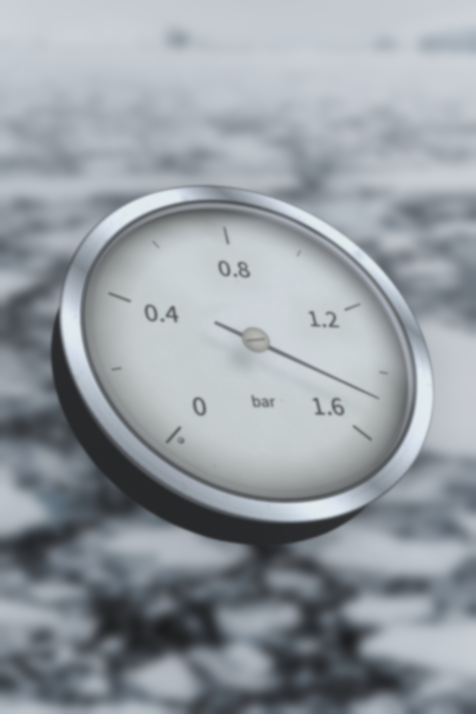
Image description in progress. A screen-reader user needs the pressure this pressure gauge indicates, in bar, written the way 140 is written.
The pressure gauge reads 1.5
